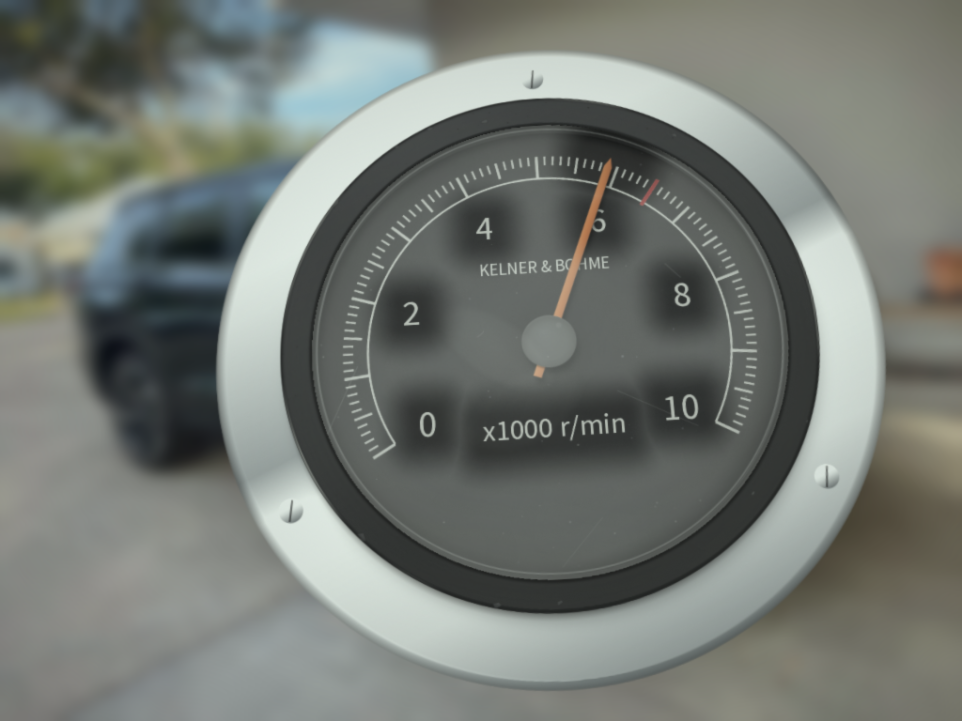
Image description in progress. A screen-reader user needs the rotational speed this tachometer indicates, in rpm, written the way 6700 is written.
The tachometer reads 5900
